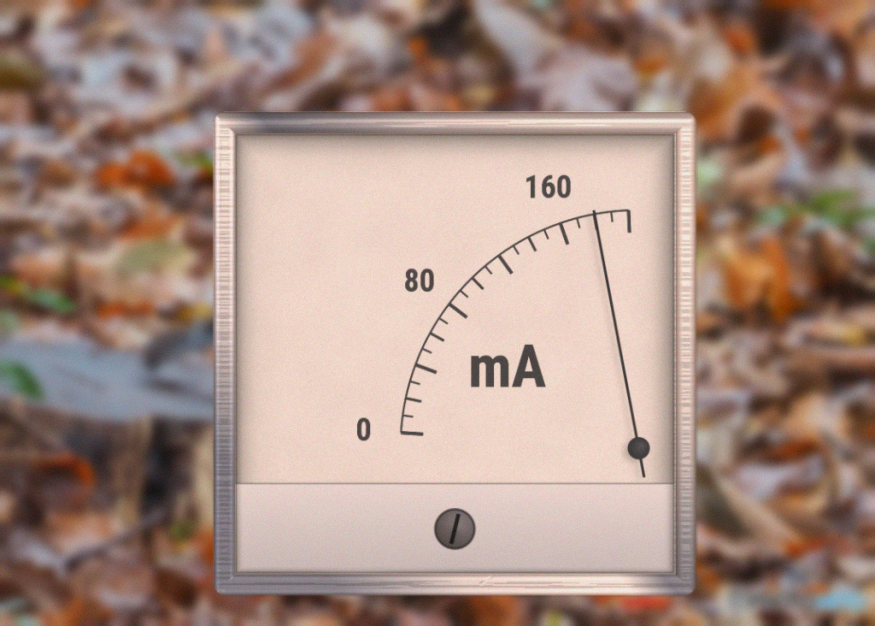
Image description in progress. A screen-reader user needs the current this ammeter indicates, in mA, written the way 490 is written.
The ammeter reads 180
